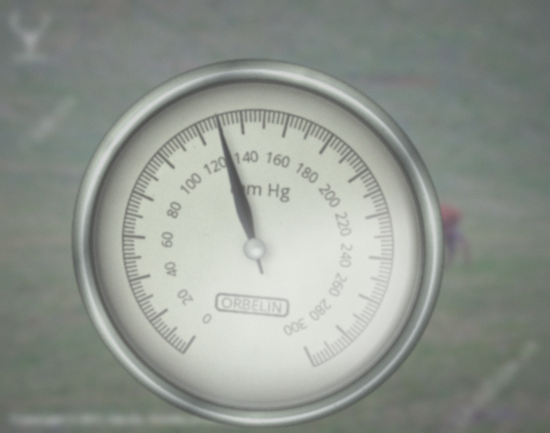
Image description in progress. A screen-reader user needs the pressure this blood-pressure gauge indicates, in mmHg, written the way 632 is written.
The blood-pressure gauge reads 130
